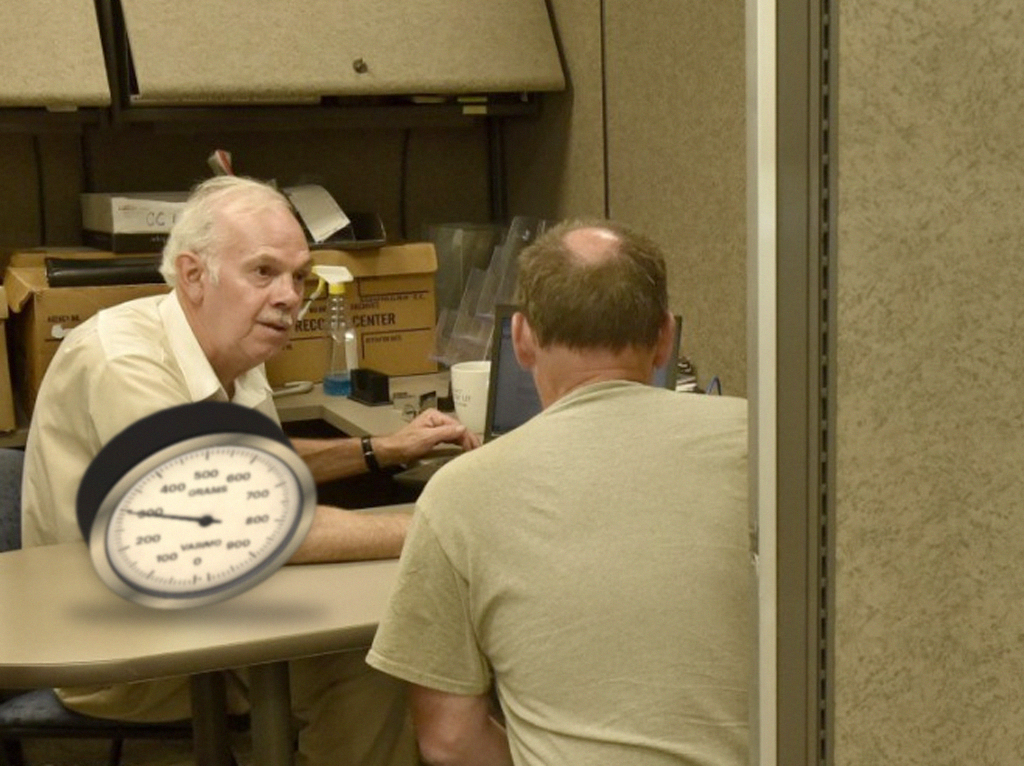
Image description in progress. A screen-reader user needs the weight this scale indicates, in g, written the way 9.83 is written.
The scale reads 300
